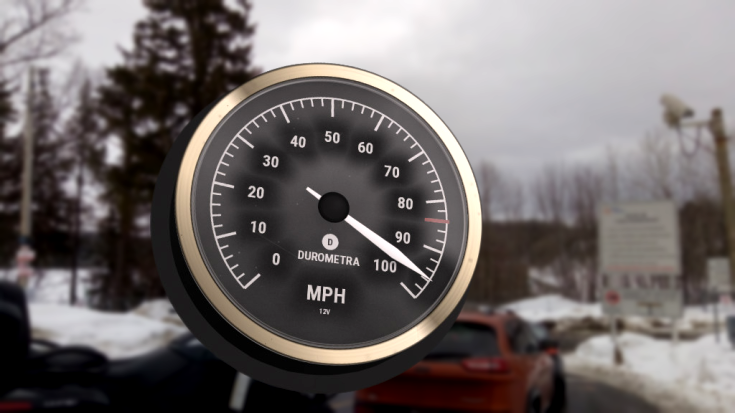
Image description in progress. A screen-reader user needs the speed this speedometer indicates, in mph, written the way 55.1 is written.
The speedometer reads 96
